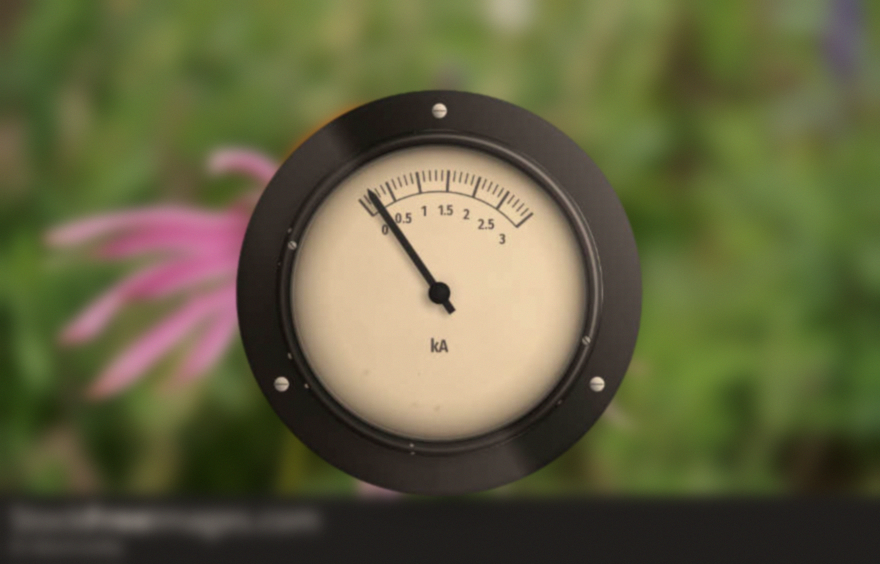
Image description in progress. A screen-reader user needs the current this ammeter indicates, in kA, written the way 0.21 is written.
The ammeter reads 0.2
